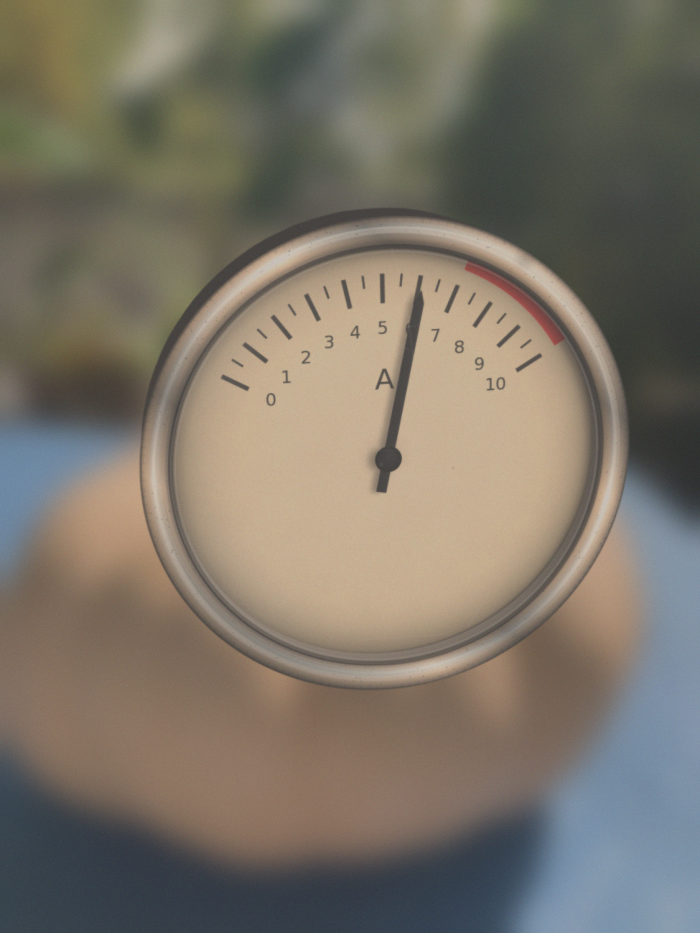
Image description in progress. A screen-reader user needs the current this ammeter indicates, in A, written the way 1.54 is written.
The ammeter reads 6
